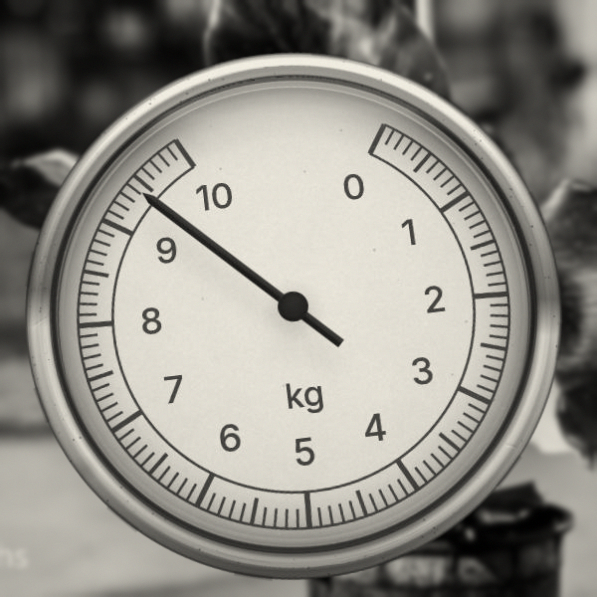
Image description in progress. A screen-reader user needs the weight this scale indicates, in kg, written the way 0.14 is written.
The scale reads 9.4
